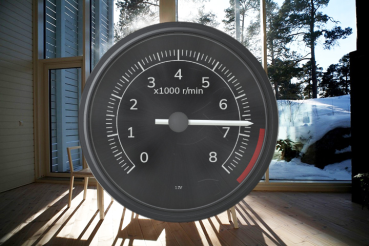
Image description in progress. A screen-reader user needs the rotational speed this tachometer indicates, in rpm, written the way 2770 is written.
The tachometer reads 6700
